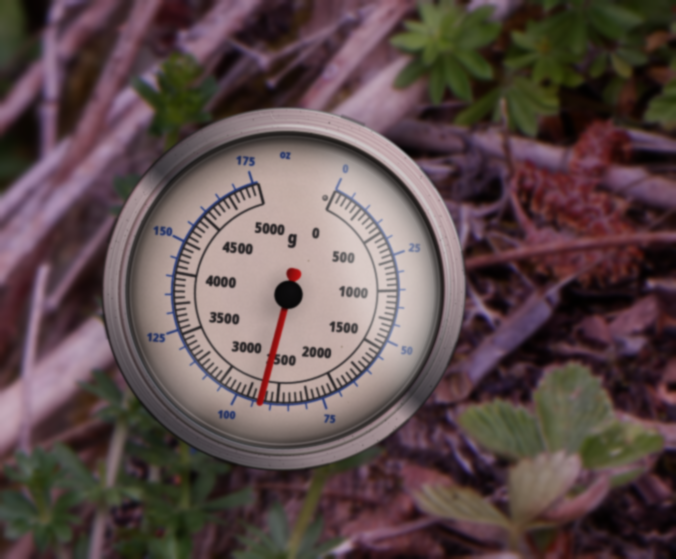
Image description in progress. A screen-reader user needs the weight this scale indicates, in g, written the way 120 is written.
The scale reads 2650
